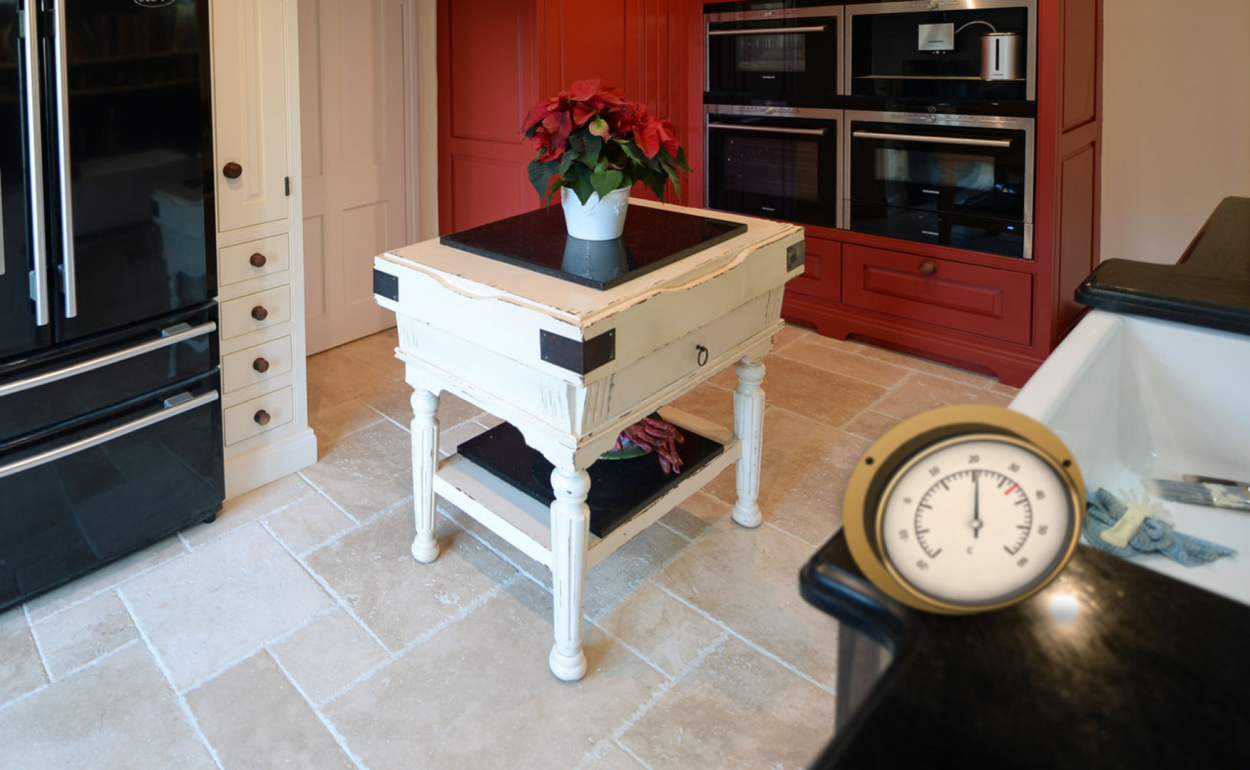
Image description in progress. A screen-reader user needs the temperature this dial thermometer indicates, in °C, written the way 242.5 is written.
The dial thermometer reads 20
